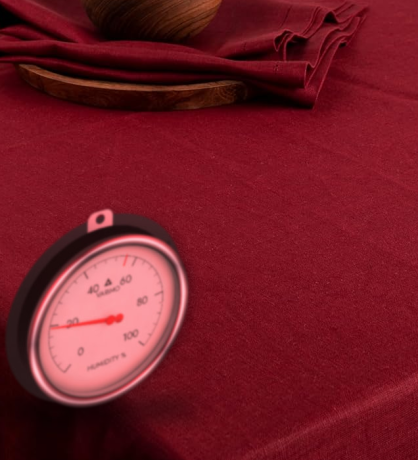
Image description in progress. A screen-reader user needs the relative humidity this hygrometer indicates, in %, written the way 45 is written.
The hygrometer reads 20
